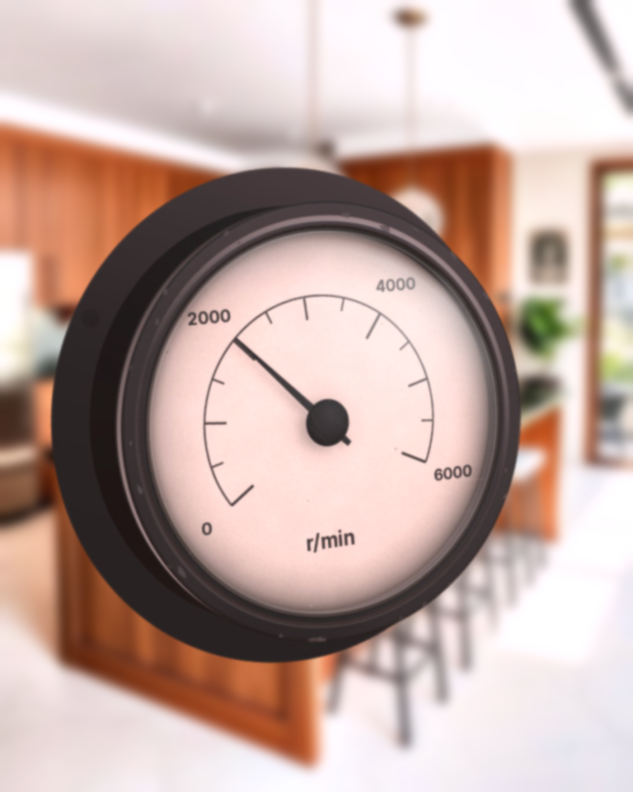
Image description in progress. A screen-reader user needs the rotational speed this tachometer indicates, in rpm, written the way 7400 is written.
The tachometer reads 2000
